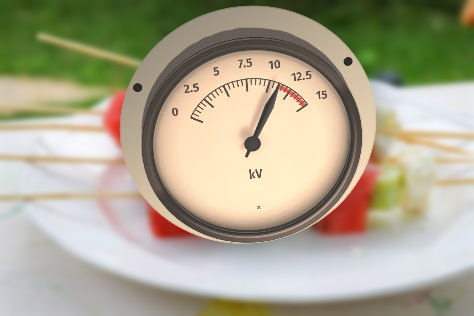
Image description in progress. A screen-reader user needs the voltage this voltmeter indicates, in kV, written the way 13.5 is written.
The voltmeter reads 11
